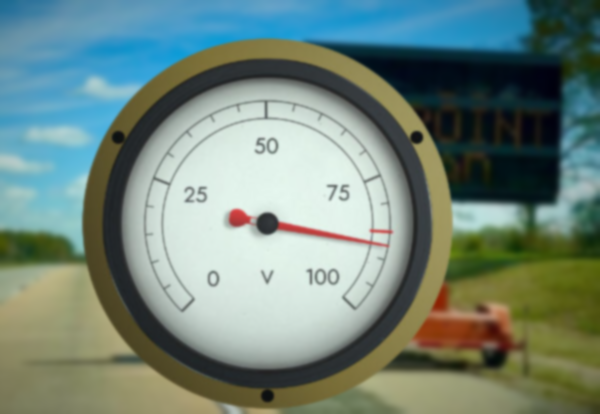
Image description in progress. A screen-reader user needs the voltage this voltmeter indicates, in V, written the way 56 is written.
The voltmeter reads 87.5
